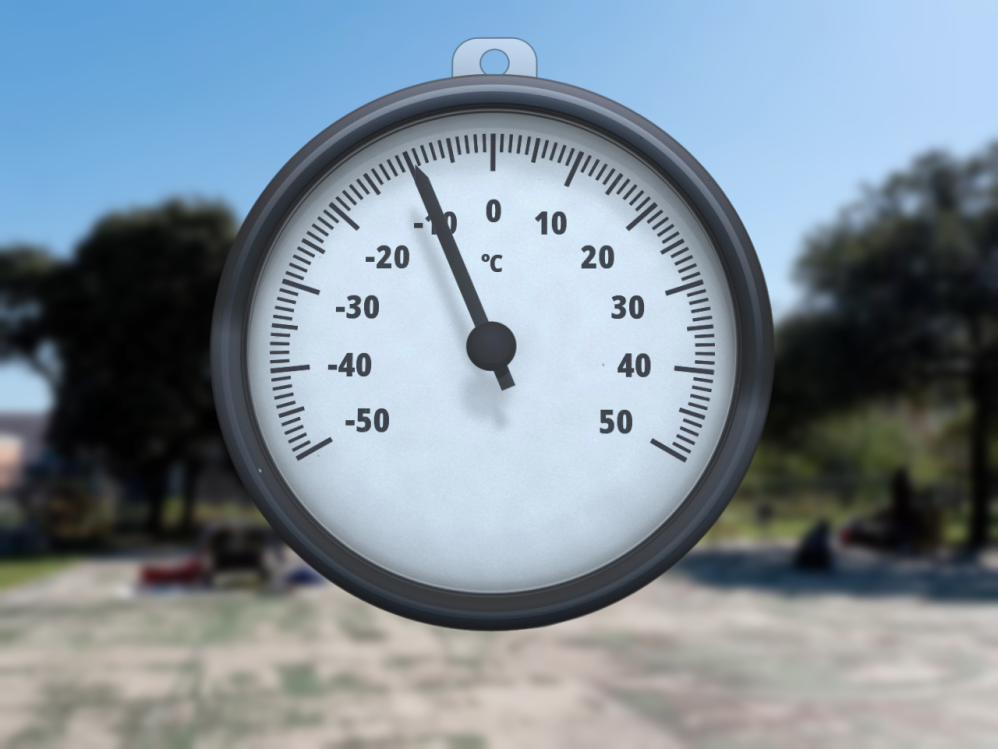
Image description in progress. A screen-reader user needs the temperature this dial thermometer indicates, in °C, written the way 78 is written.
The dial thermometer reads -9.5
